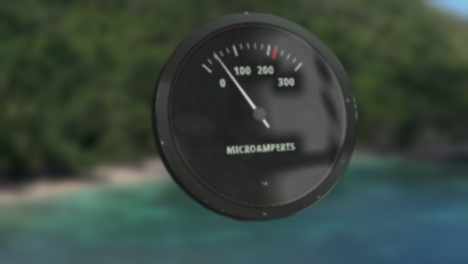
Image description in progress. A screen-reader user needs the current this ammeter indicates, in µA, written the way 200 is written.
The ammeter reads 40
